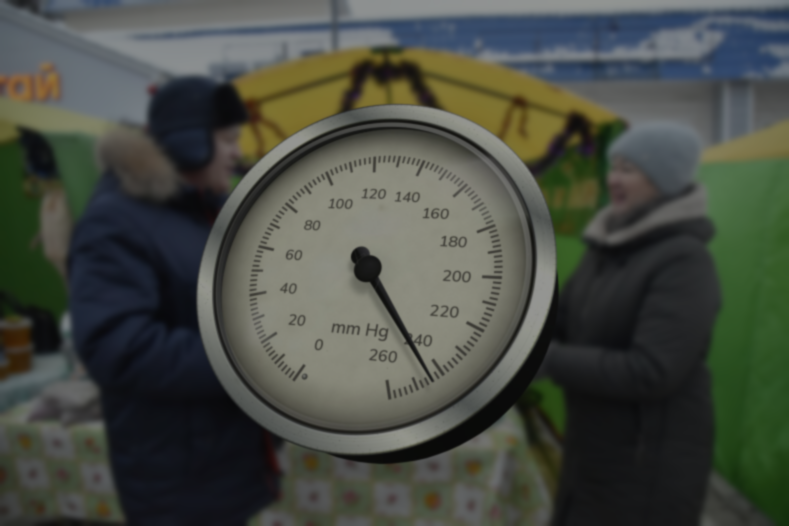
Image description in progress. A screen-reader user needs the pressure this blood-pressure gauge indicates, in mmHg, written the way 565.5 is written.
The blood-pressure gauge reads 244
